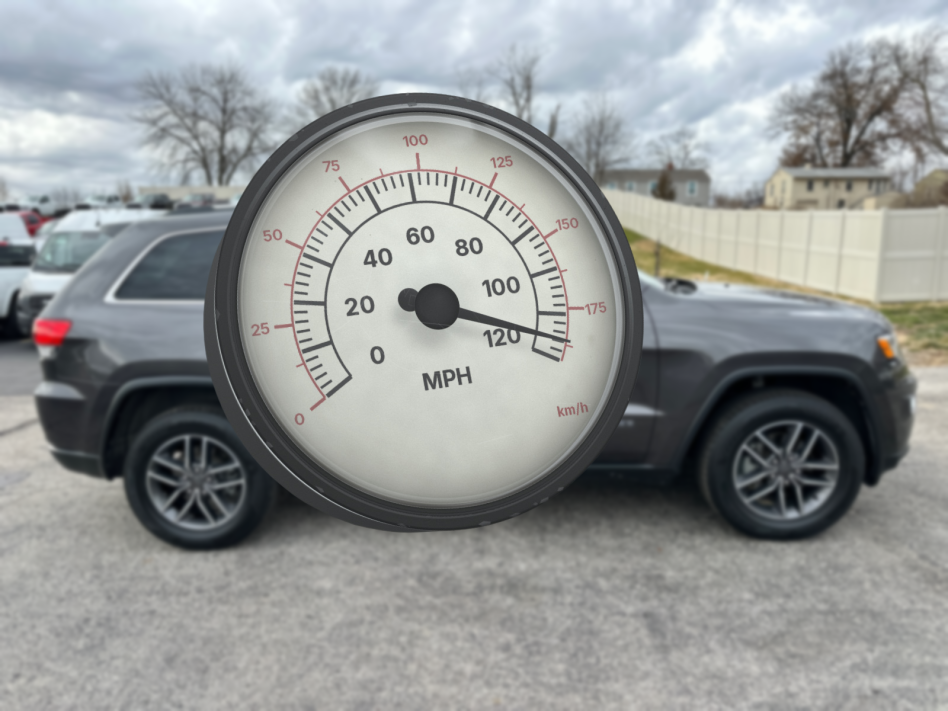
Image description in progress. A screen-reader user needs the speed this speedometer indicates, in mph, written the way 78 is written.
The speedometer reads 116
